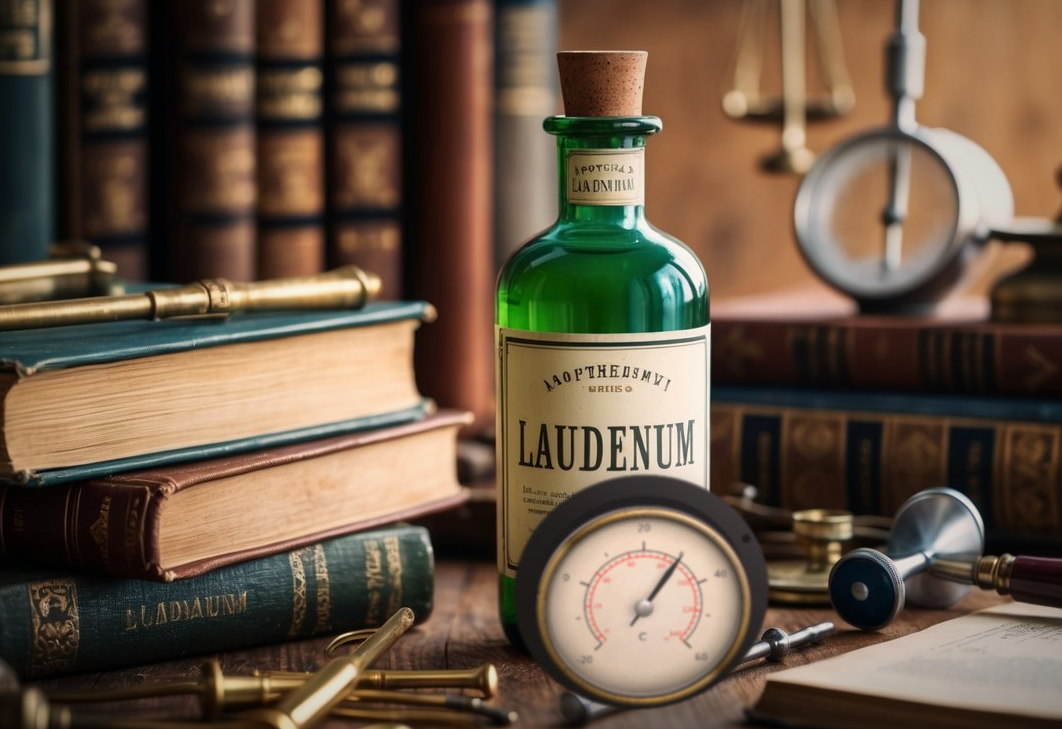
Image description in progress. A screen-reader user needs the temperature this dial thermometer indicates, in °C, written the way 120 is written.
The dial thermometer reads 30
